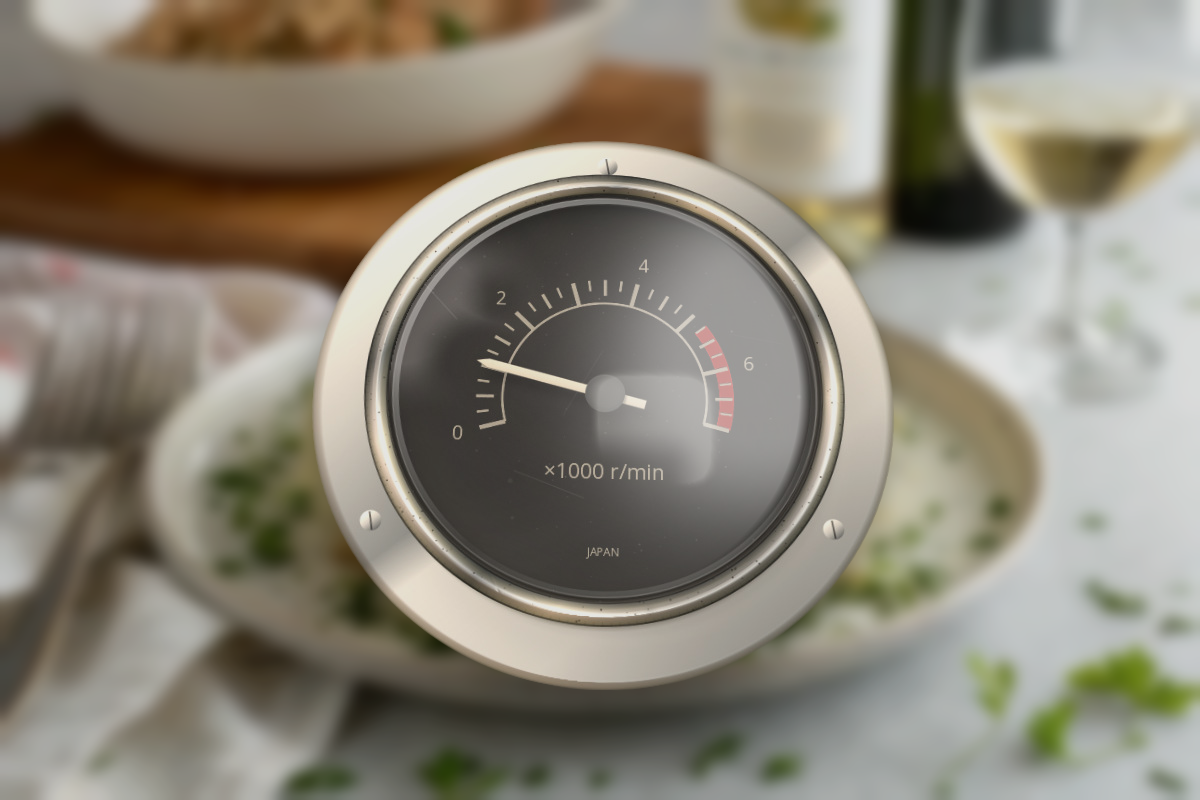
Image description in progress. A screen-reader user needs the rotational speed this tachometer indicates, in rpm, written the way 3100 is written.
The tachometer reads 1000
